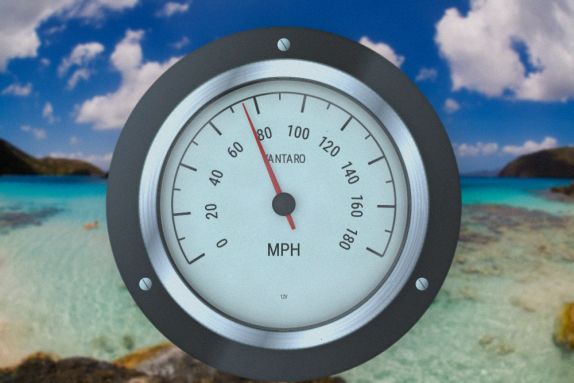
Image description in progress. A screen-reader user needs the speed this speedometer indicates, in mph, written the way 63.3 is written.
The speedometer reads 75
